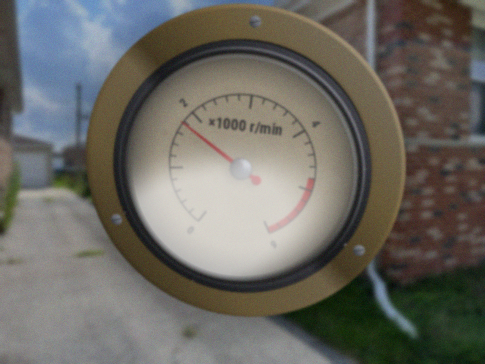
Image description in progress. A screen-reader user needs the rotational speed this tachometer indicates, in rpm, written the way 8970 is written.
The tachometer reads 1800
